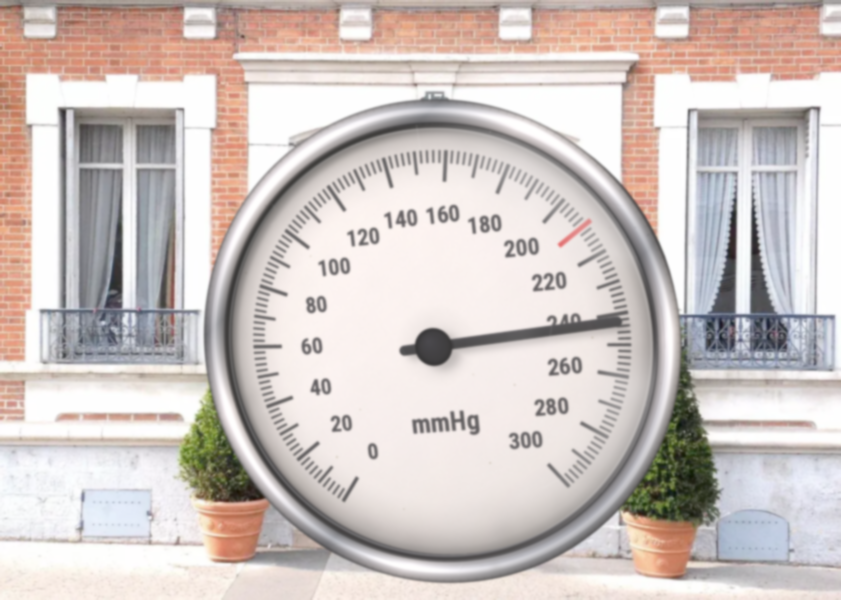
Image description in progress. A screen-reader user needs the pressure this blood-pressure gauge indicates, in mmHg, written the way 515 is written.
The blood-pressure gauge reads 242
